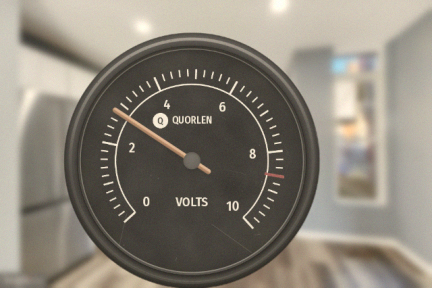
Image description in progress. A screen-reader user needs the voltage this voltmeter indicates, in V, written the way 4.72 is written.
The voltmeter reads 2.8
